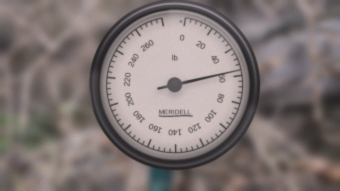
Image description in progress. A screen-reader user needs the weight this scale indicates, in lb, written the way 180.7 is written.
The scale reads 56
